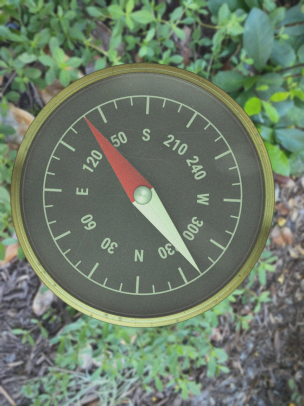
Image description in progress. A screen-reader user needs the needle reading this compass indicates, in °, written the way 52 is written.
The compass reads 140
